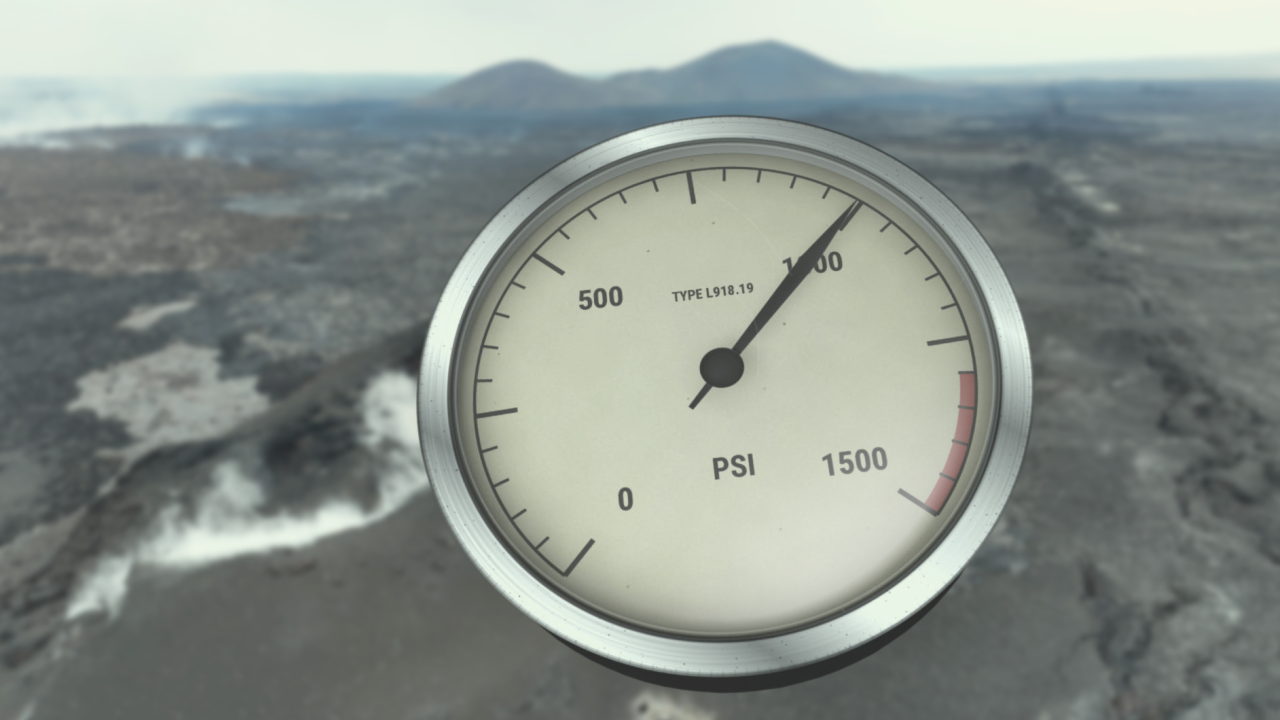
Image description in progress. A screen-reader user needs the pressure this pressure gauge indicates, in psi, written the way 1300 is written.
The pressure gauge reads 1000
